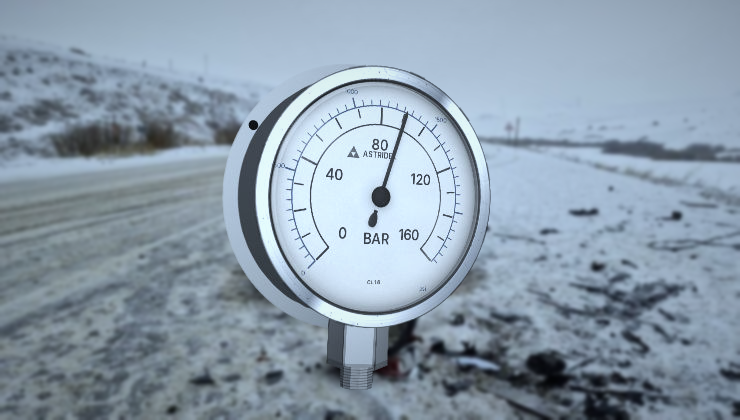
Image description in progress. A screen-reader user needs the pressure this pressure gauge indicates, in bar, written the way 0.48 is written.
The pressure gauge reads 90
